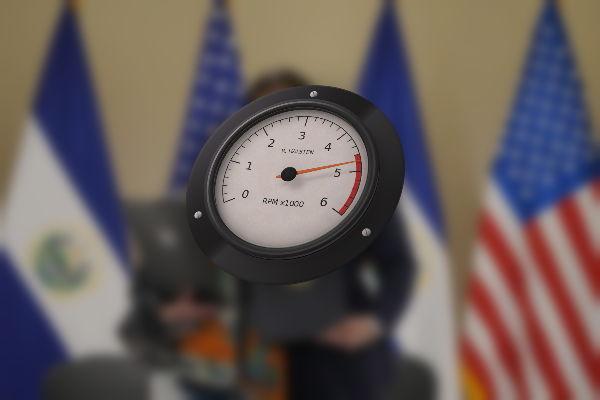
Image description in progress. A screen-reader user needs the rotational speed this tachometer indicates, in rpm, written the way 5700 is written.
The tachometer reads 4800
